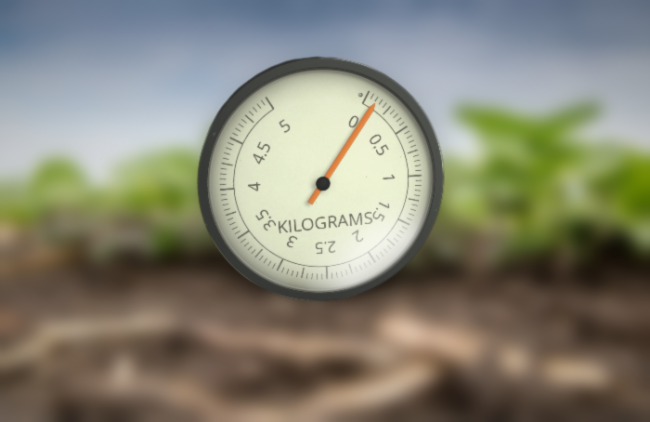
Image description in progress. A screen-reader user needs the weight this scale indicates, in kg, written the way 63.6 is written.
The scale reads 0.1
